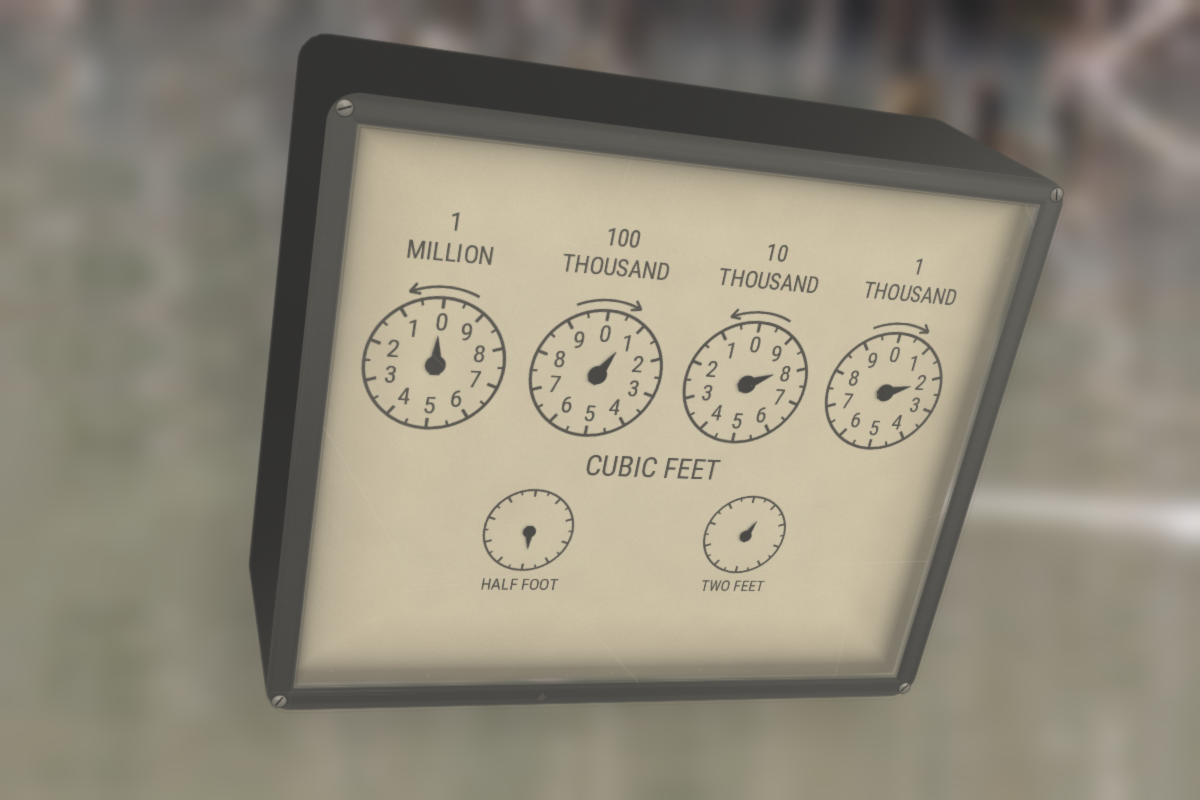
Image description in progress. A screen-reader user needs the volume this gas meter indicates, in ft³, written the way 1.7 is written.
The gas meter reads 8200
